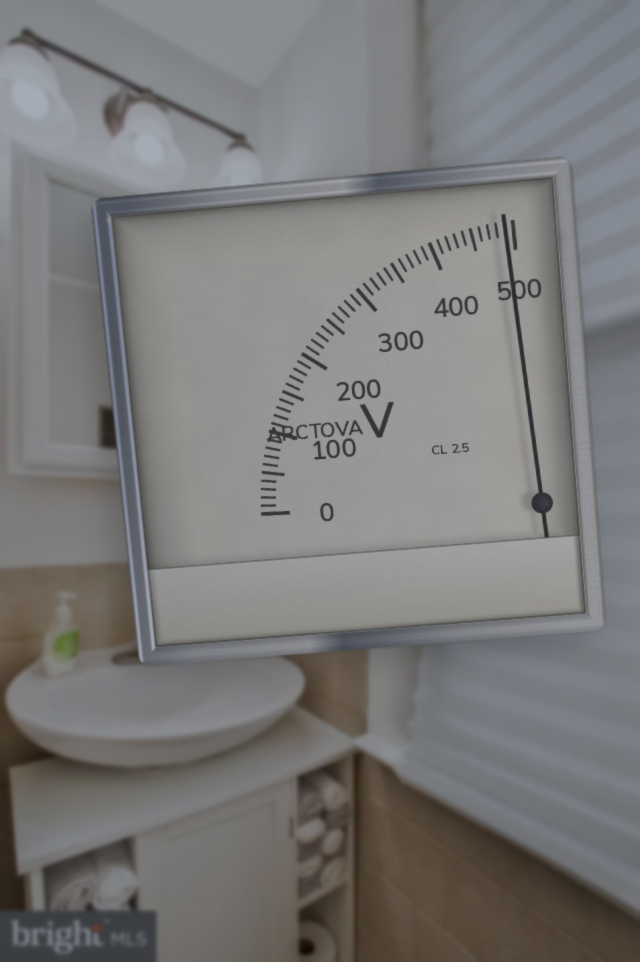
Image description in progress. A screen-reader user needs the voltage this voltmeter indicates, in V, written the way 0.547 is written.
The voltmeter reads 490
